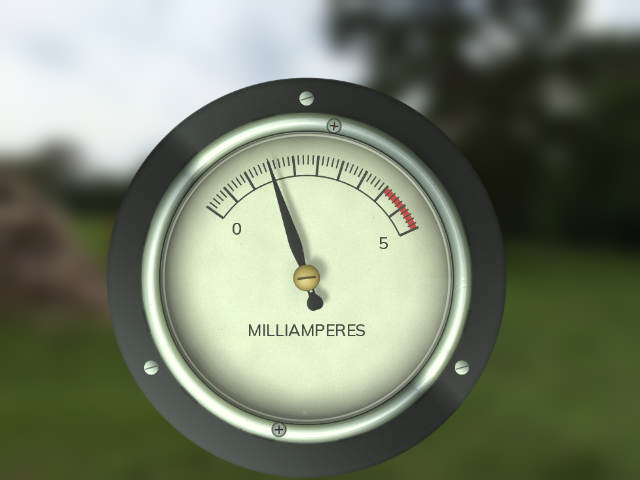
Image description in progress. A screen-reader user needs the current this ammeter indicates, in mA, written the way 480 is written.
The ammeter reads 1.5
